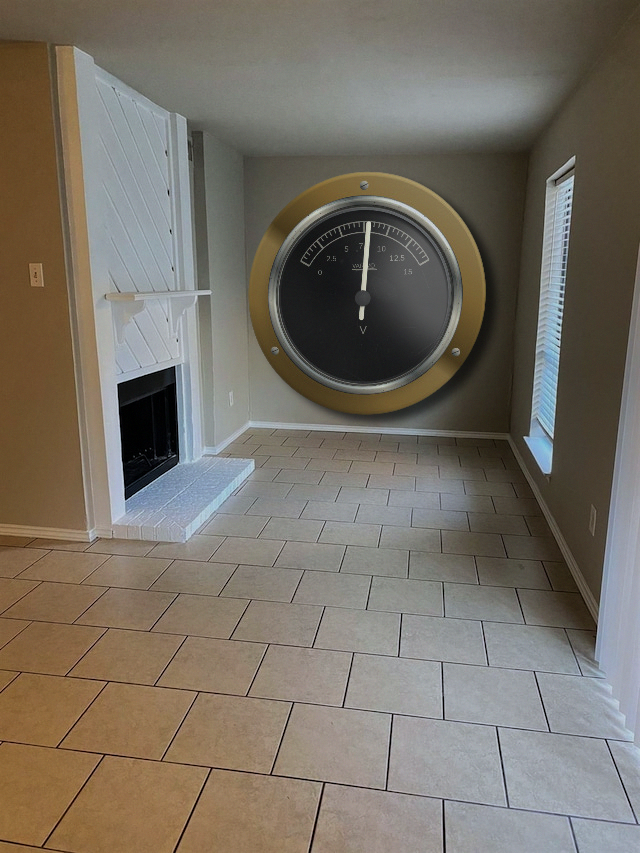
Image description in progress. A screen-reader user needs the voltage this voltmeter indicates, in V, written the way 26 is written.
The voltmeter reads 8
